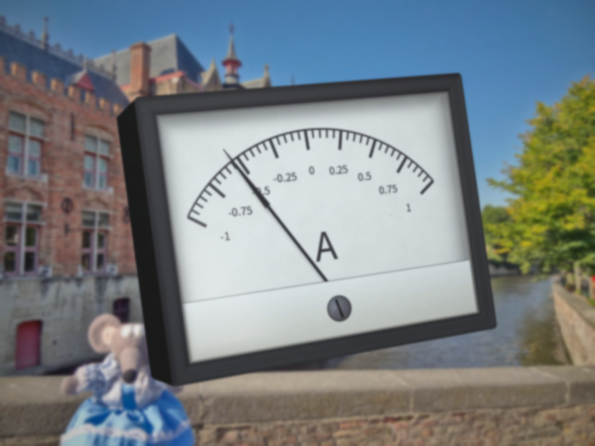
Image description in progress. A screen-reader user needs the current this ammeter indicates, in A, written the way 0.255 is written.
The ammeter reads -0.55
